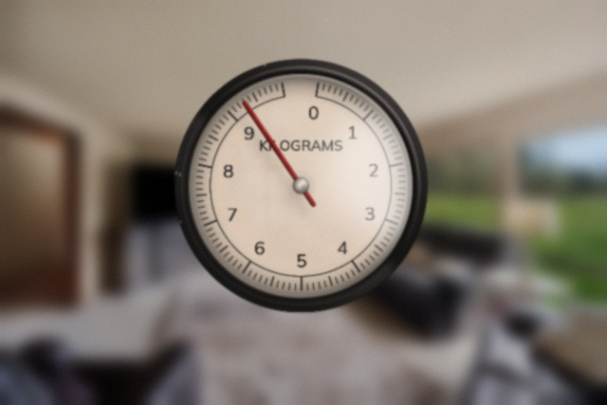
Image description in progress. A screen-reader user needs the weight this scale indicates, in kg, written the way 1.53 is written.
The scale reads 9.3
